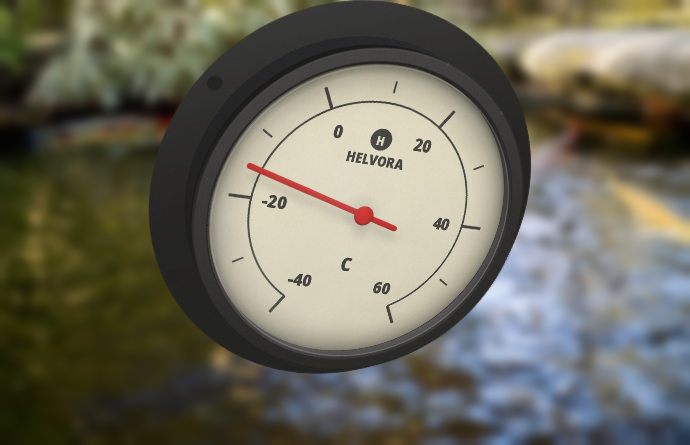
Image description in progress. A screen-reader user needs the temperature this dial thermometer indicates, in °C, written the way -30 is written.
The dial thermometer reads -15
